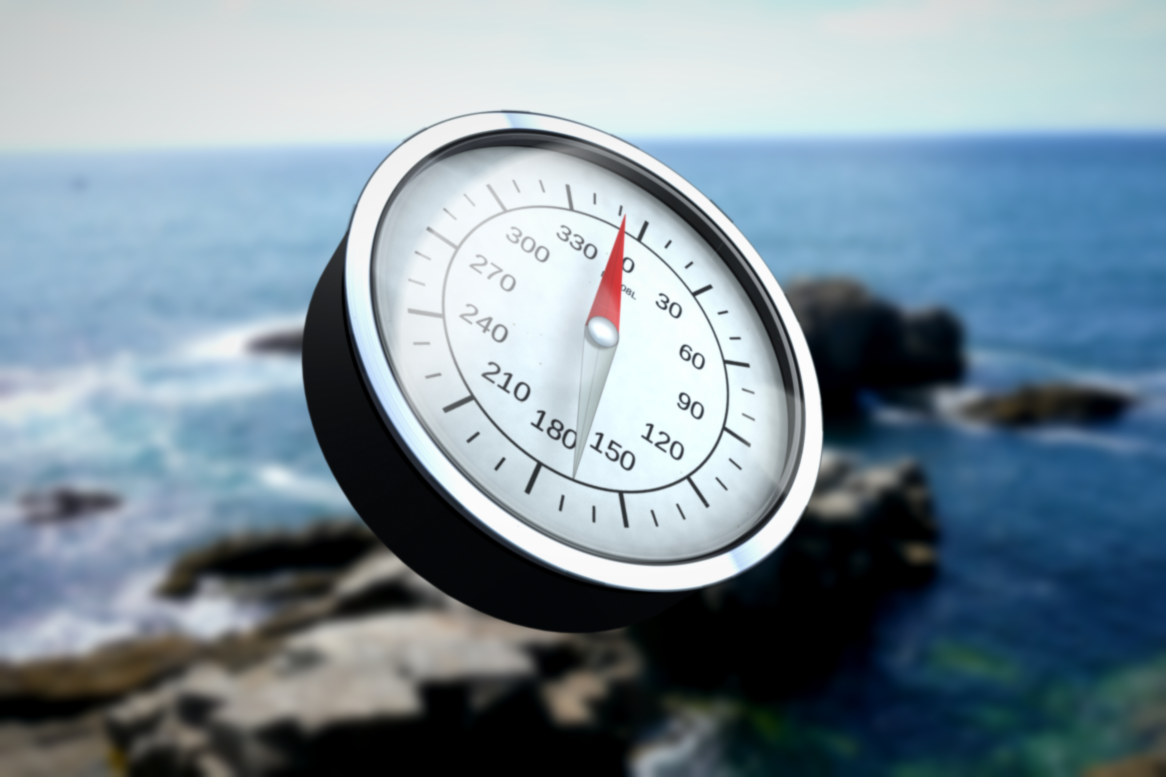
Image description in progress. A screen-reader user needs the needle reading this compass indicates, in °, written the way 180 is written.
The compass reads 350
